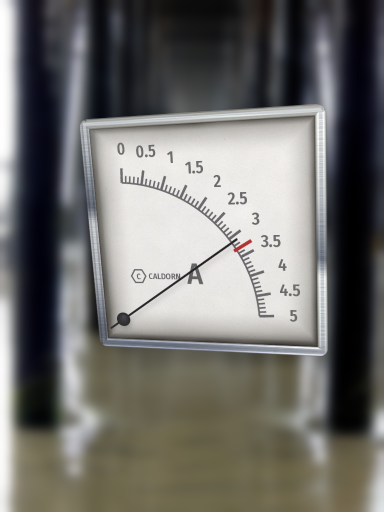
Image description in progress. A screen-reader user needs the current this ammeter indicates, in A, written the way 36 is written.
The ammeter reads 3.1
